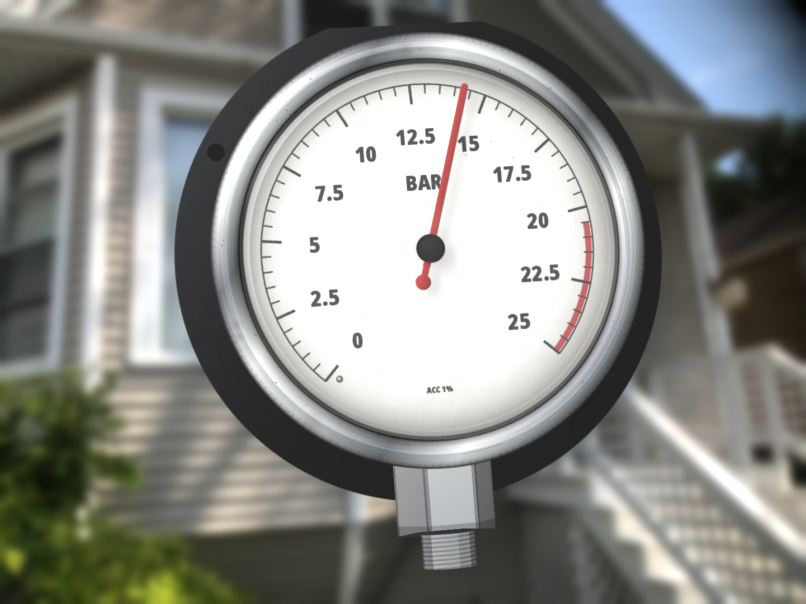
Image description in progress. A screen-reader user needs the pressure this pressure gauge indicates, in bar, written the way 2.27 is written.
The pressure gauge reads 14.25
